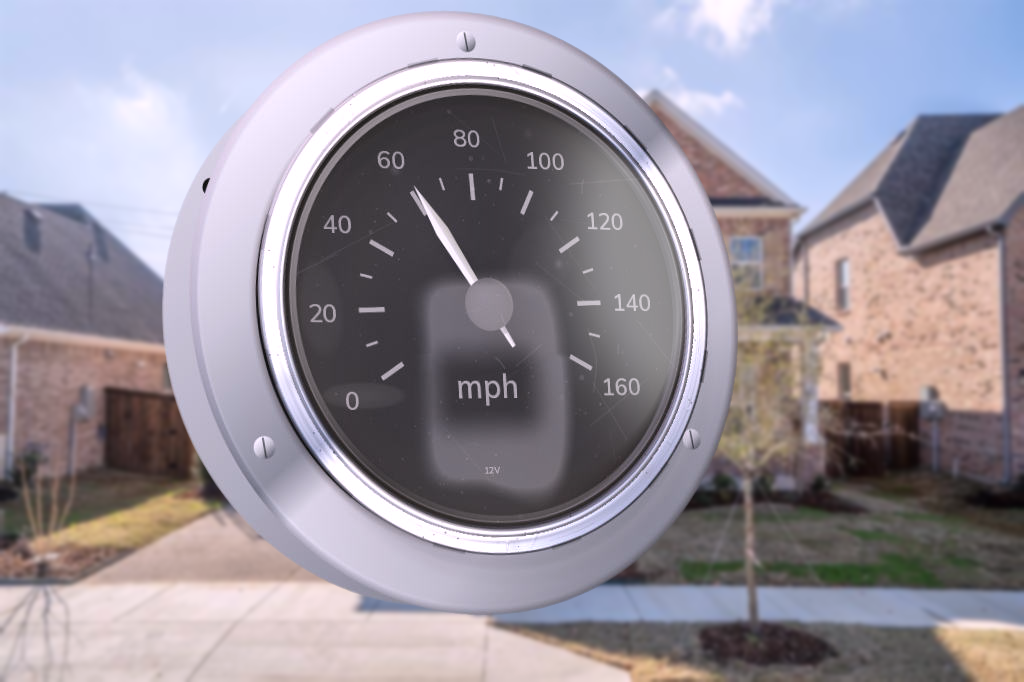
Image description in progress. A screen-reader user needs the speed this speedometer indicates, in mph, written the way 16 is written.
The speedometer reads 60
